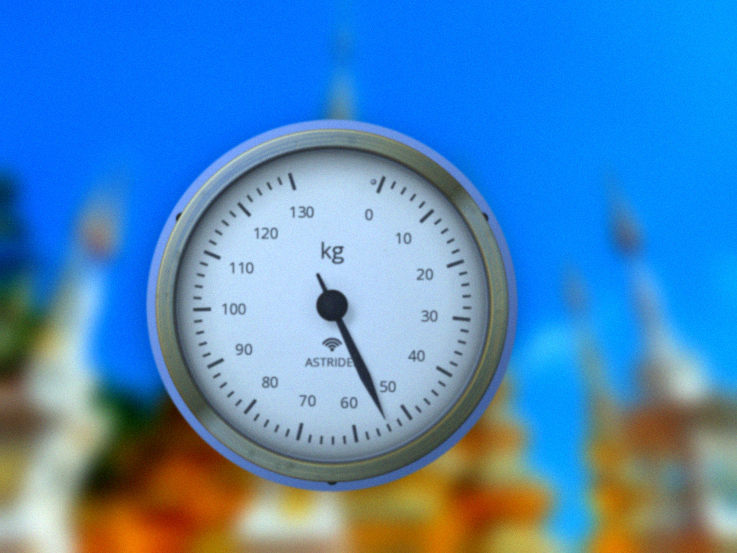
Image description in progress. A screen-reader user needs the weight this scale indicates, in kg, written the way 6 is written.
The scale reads 54
